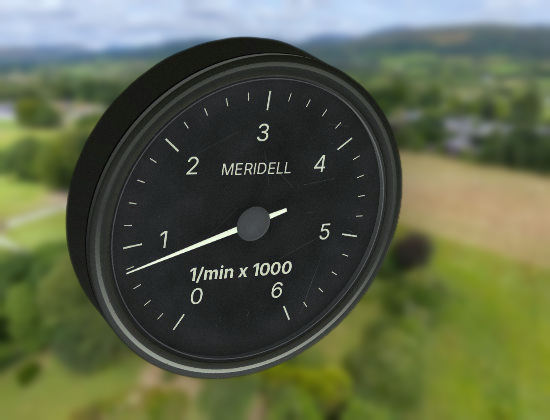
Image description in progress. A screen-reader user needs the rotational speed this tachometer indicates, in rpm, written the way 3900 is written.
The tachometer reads 800
